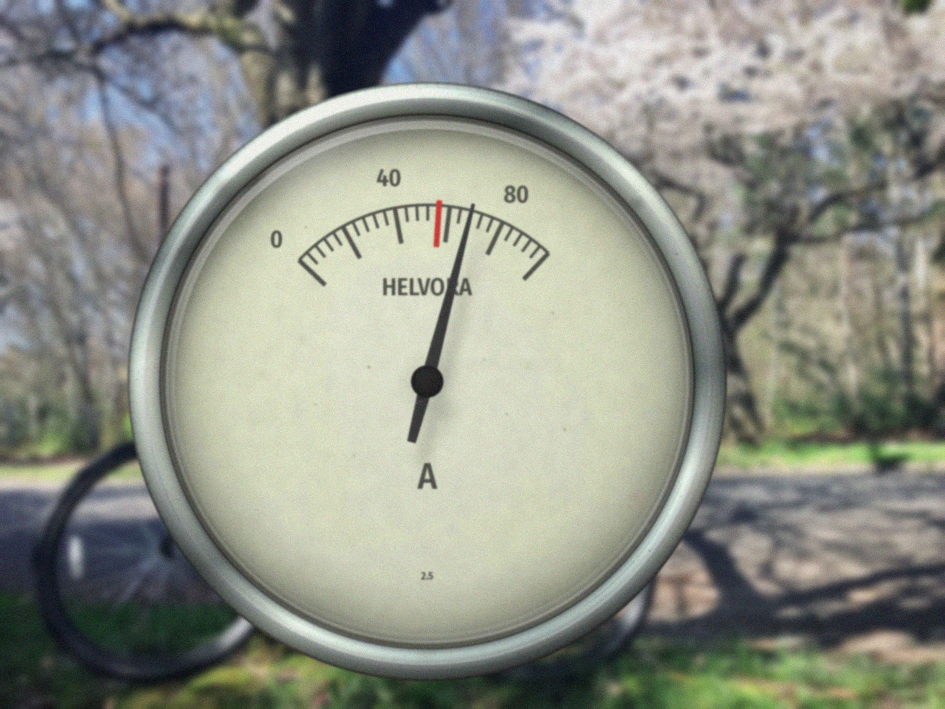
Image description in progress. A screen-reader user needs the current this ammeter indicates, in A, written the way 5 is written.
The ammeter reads 68
